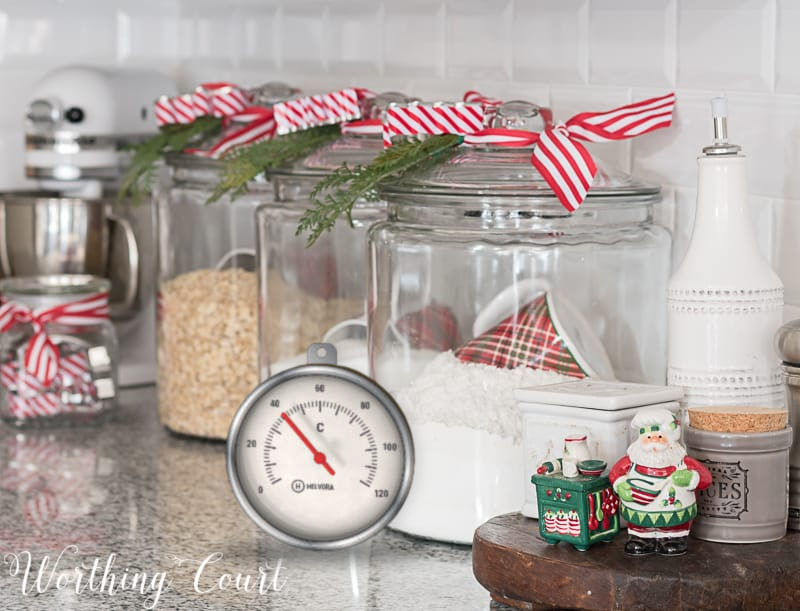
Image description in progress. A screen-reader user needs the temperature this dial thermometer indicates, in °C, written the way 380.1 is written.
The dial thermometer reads 40
